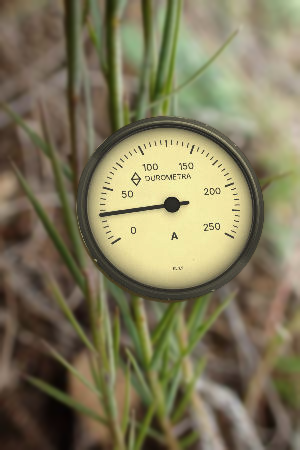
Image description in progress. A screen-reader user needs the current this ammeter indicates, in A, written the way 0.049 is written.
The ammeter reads 25
